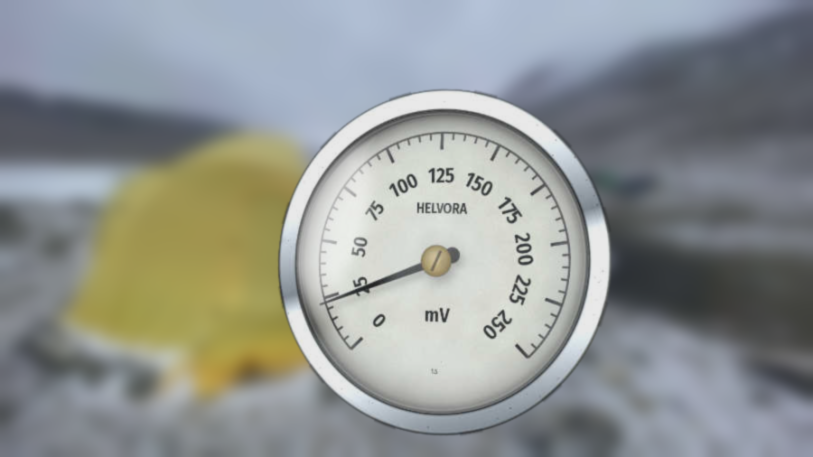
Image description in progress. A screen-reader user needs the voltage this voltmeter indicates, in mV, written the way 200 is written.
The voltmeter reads 22.5
